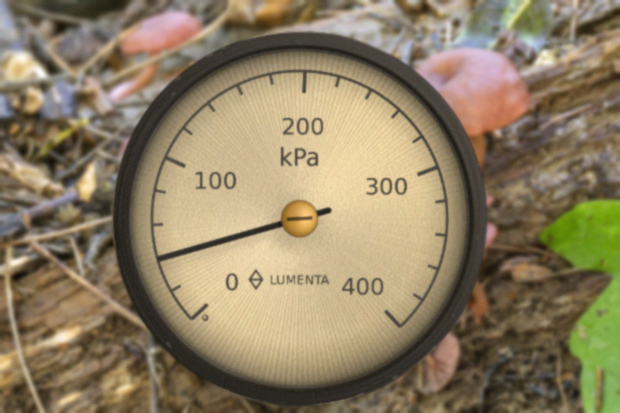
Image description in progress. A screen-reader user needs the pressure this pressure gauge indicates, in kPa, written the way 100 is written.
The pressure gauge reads 40
